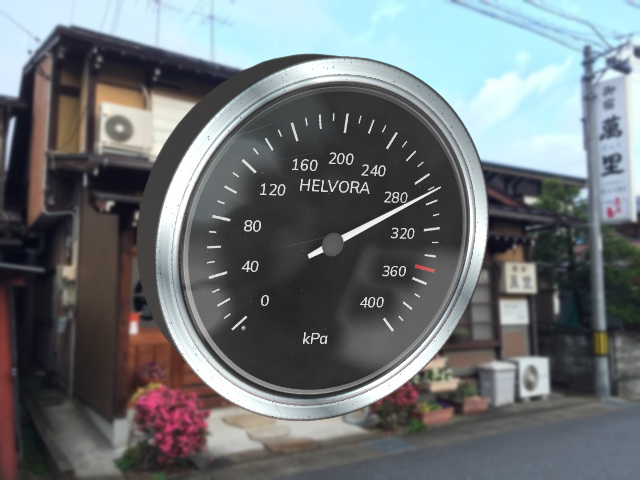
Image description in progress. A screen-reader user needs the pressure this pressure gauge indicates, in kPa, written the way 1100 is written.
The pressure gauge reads 290
